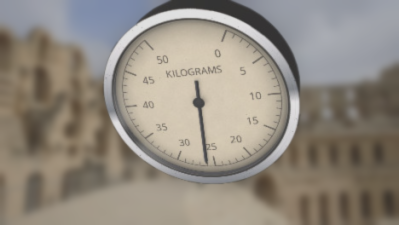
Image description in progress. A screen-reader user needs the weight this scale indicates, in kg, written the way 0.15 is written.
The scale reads 26
